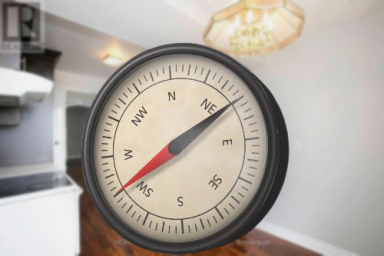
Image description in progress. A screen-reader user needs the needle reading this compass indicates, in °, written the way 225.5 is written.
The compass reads 240
